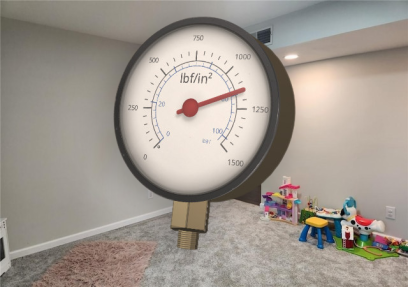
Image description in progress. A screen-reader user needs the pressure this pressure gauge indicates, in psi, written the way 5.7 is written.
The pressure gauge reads 1150
